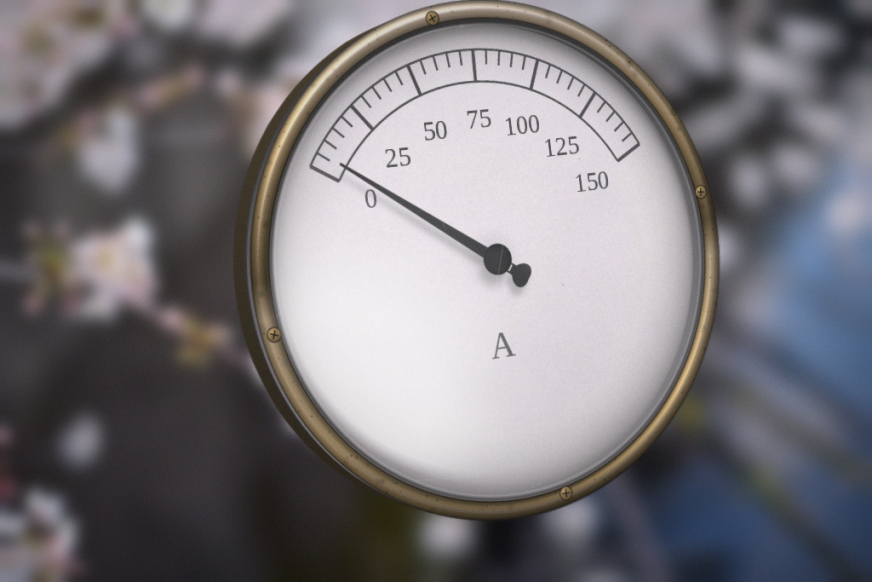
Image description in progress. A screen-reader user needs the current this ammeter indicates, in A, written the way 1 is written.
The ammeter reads 5
